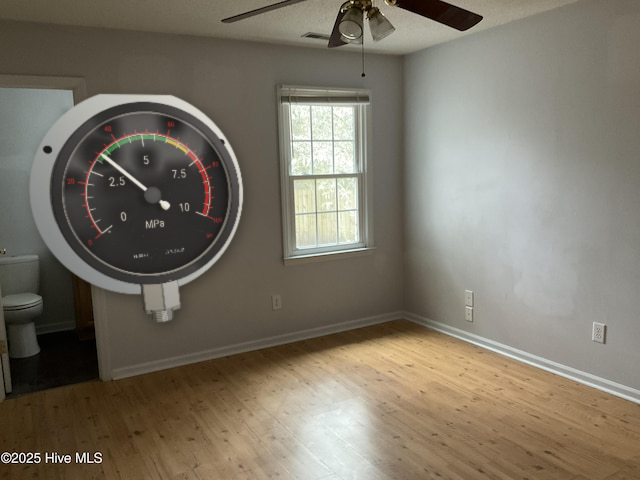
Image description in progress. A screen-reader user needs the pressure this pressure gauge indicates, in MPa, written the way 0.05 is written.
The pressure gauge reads 3.25
